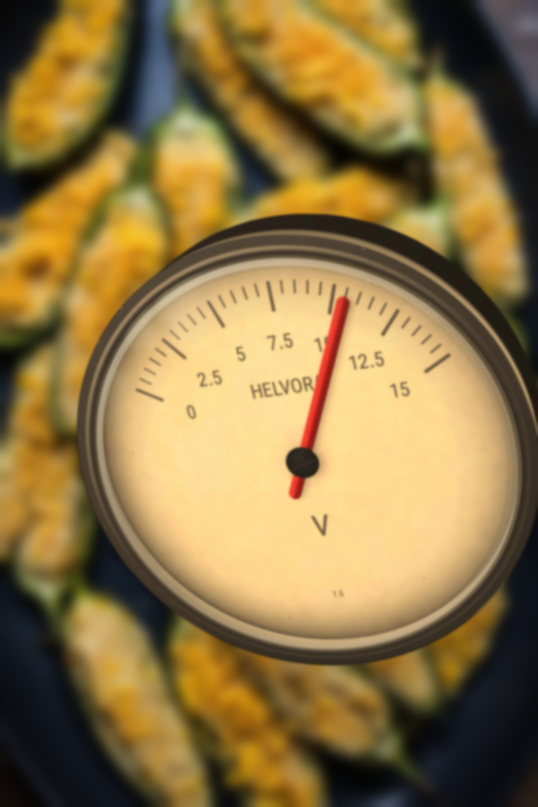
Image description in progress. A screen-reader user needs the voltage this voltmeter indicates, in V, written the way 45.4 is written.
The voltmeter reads 10.5
